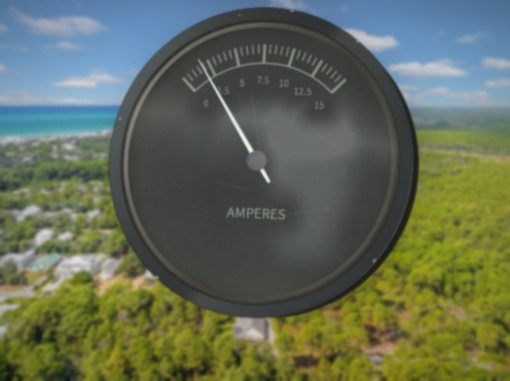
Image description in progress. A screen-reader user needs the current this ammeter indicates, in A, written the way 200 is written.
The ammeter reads 2
